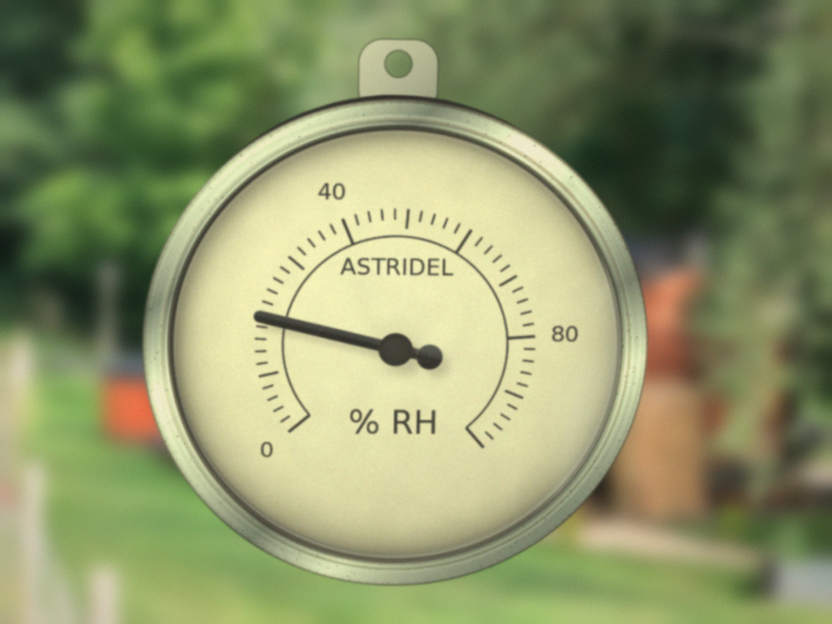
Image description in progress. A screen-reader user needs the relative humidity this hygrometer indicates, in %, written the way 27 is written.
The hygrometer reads 20
